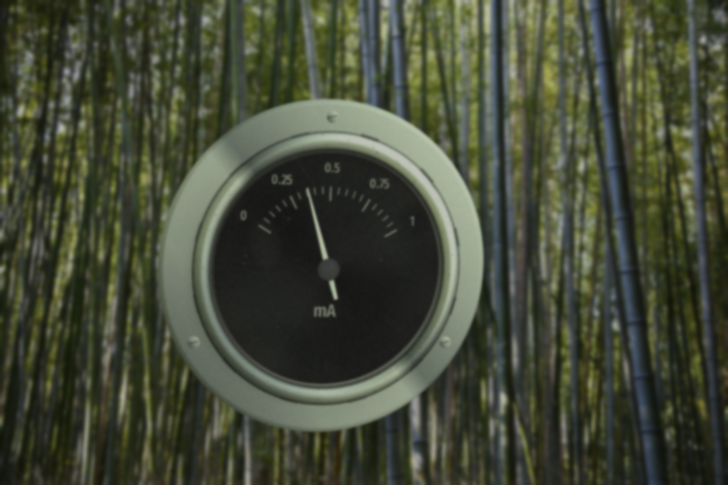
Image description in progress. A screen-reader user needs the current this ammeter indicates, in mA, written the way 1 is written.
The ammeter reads 0.35
